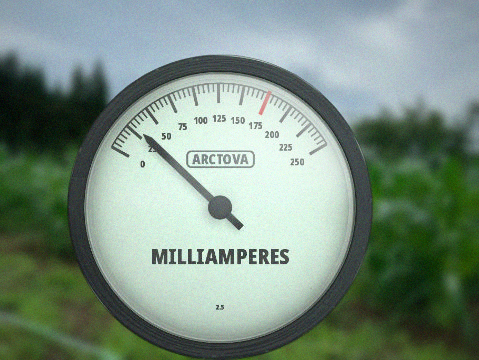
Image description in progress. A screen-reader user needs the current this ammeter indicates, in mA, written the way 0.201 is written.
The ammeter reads 30
